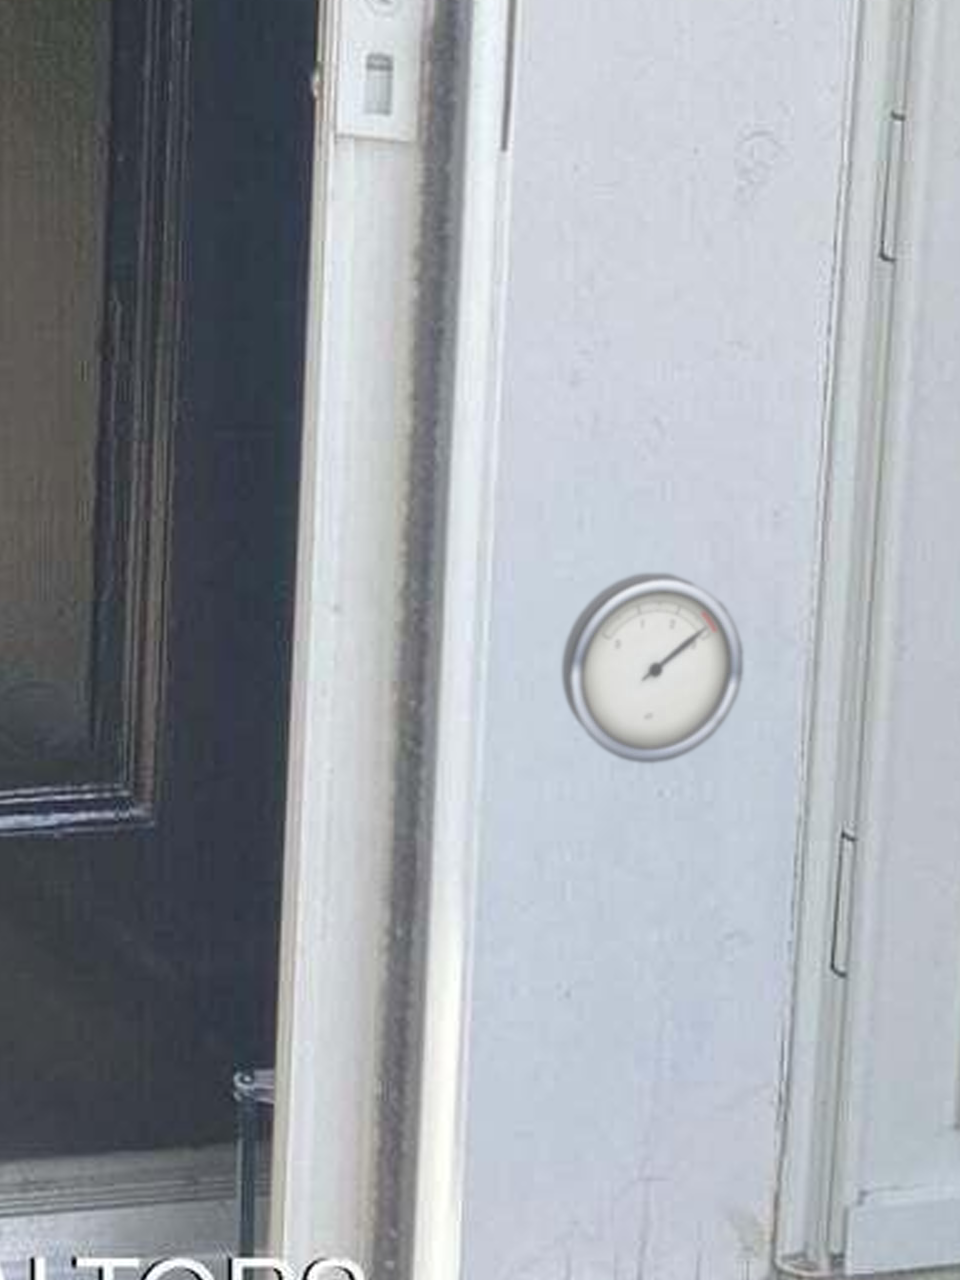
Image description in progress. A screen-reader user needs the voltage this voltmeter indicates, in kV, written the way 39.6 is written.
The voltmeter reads 2.75
